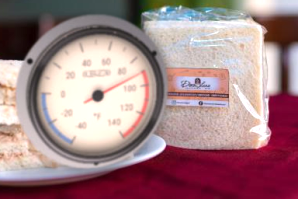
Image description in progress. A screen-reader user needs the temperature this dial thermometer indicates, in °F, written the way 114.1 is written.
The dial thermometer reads 90
